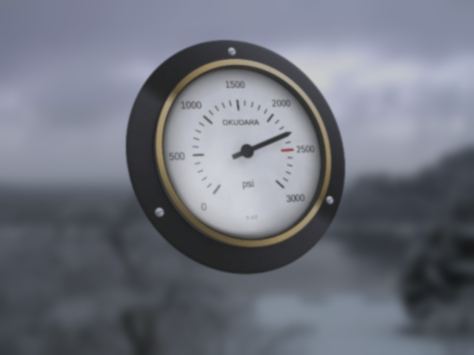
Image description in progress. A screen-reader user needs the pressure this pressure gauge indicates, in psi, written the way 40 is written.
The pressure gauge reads 2300
